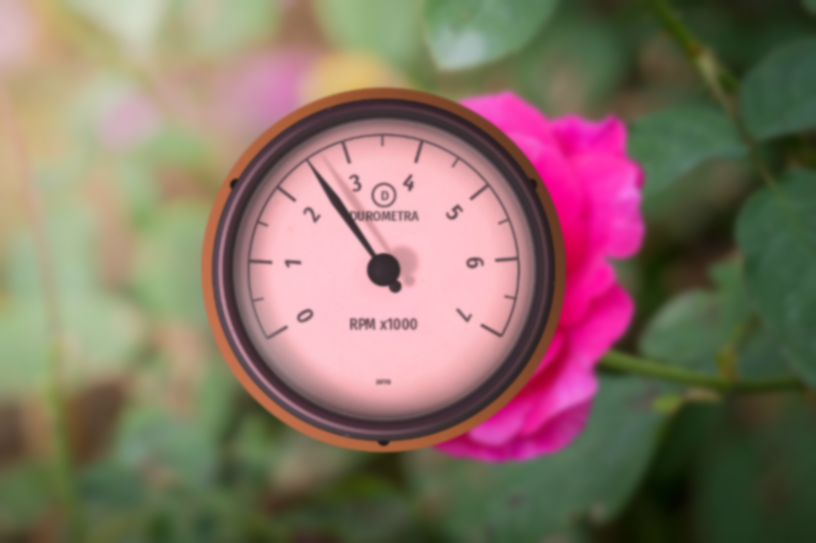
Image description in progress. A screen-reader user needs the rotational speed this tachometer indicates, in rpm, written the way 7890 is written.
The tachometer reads 2500
